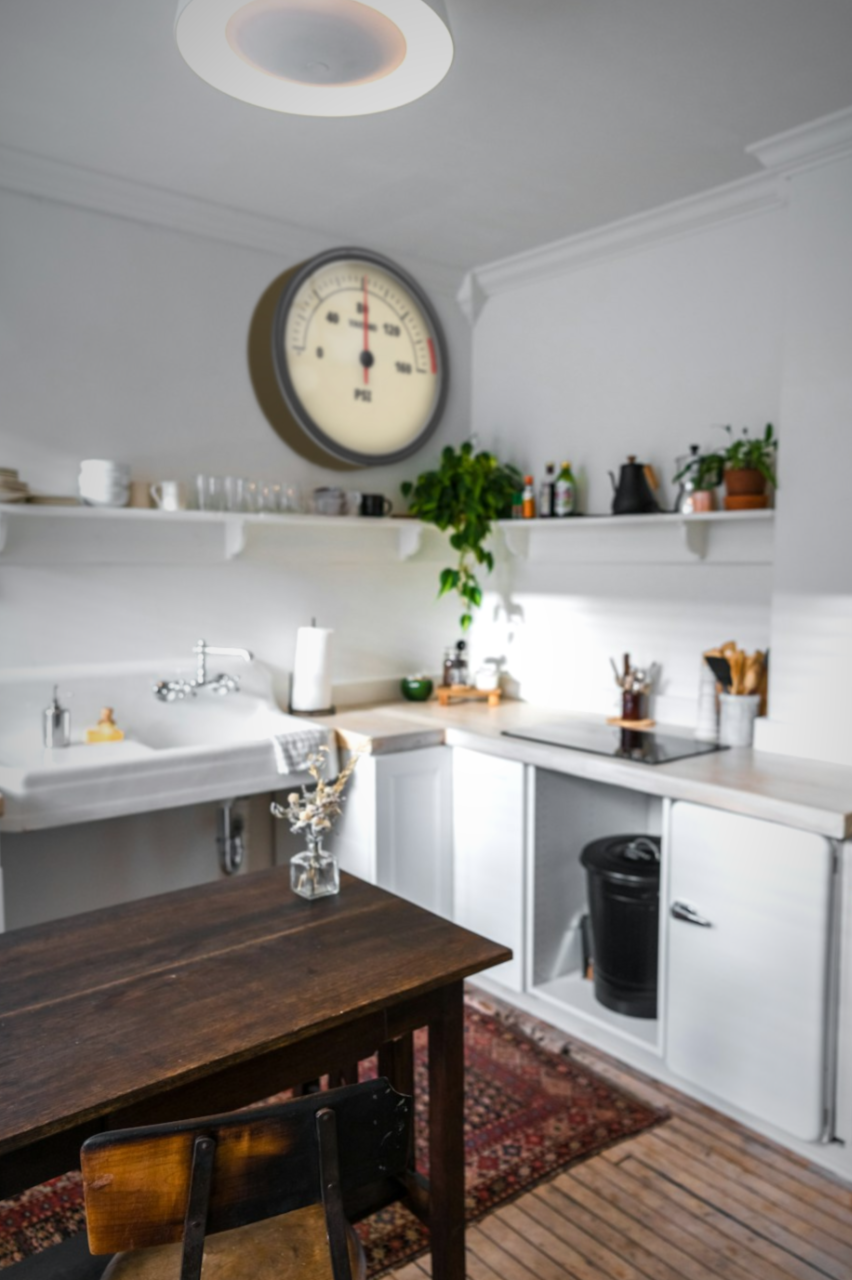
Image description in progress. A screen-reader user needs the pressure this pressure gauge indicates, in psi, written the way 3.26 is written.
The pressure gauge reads 80
